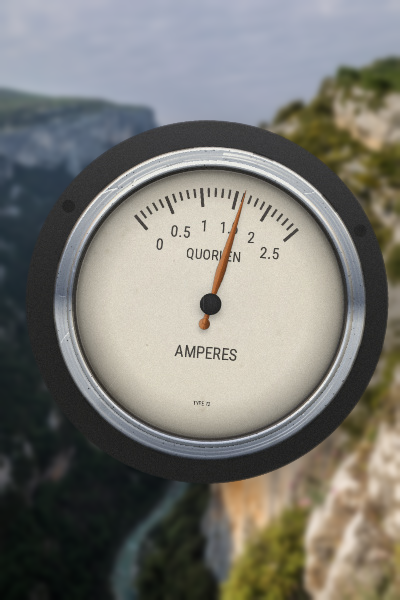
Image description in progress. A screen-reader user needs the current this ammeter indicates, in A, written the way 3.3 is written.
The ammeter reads 1.6
